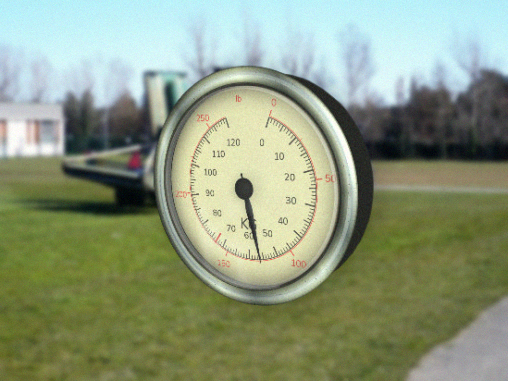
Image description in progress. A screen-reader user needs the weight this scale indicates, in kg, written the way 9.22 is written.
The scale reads 55
